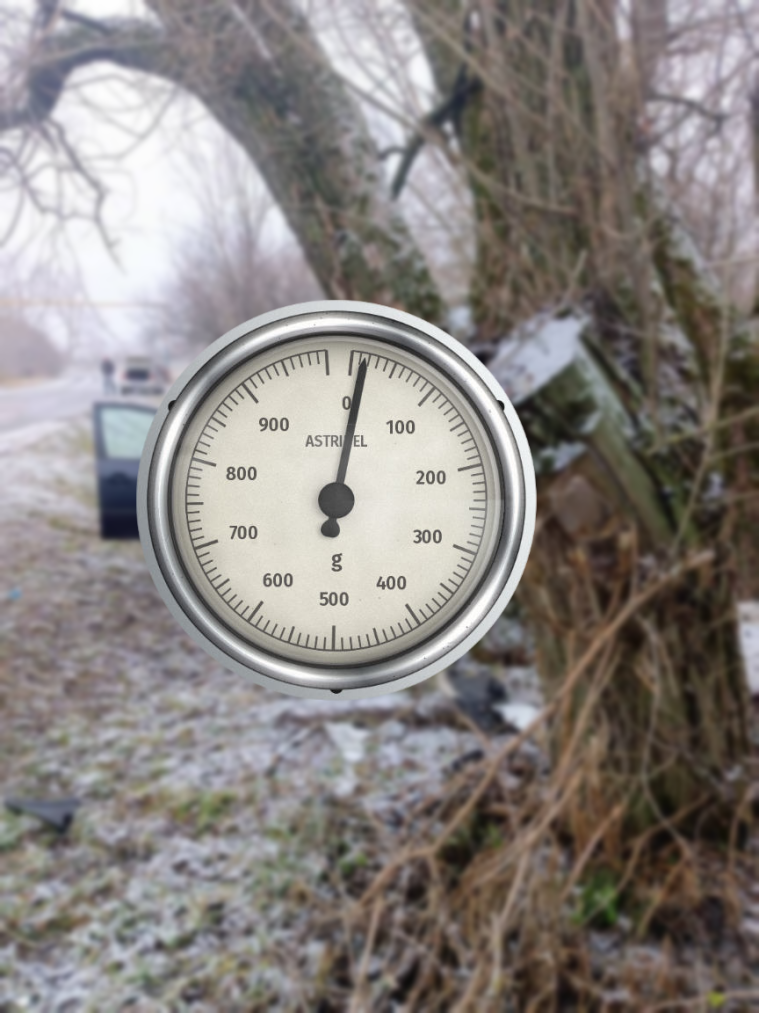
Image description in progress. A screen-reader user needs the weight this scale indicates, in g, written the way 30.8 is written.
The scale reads 15
